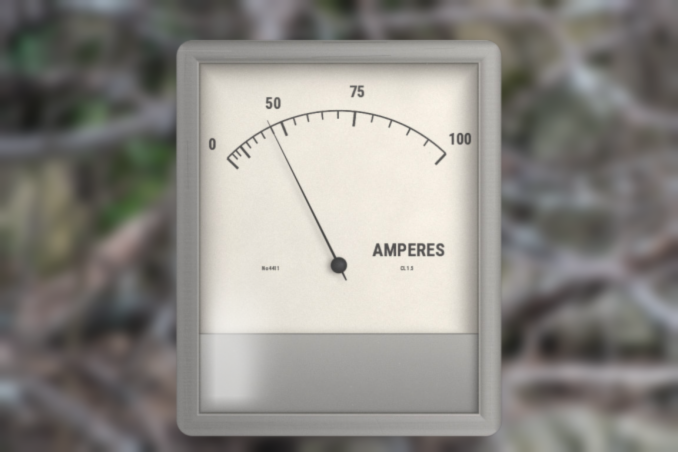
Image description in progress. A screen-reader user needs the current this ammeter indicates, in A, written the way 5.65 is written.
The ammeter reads 45
